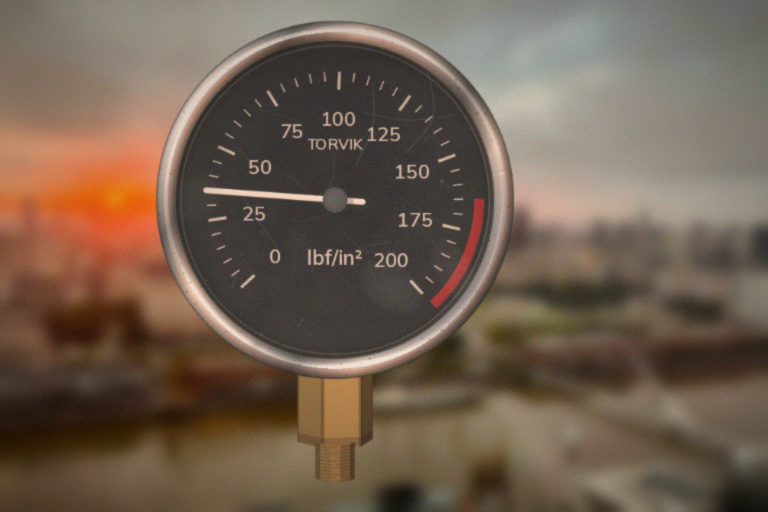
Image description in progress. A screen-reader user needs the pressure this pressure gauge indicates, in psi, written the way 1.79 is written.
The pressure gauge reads 35
